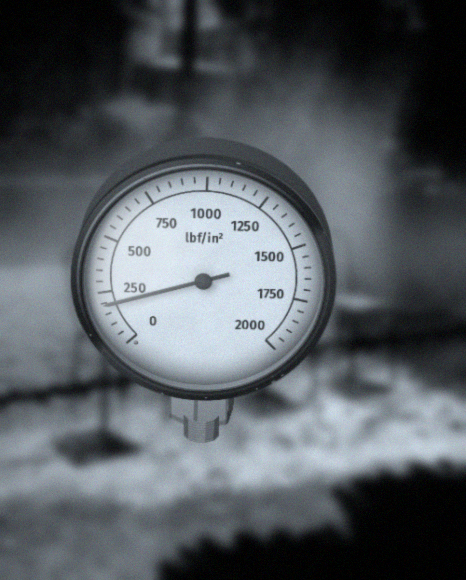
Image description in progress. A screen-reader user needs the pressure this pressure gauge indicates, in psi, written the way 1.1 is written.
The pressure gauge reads 200
